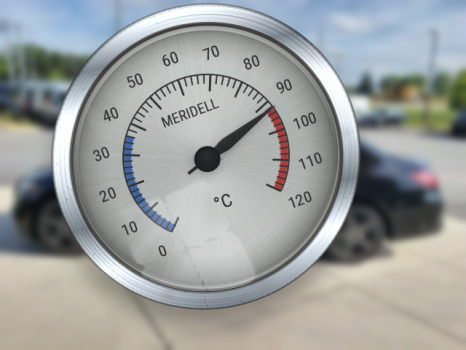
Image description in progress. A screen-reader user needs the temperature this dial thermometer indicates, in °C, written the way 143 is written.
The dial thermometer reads 92
